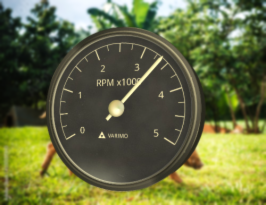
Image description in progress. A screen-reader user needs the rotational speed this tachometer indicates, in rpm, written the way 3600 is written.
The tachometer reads 3375
